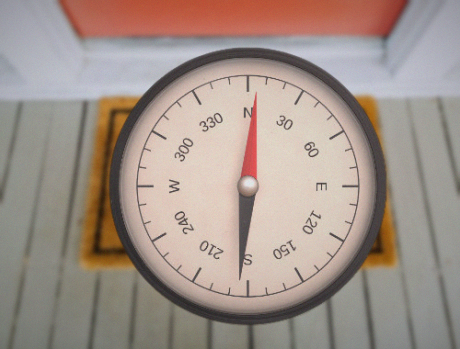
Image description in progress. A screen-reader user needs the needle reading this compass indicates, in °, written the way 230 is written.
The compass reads 5
